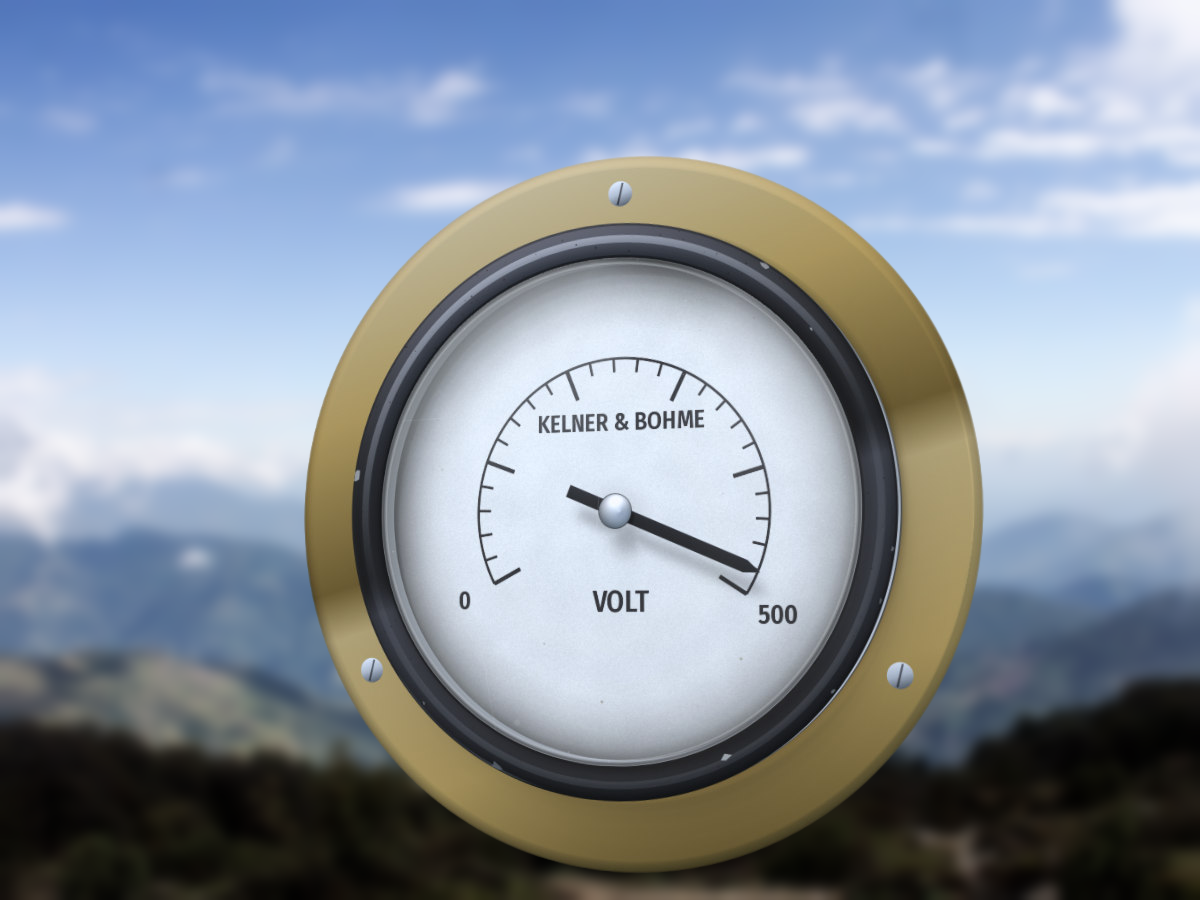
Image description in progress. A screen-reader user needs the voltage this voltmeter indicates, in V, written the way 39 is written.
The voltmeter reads 480
